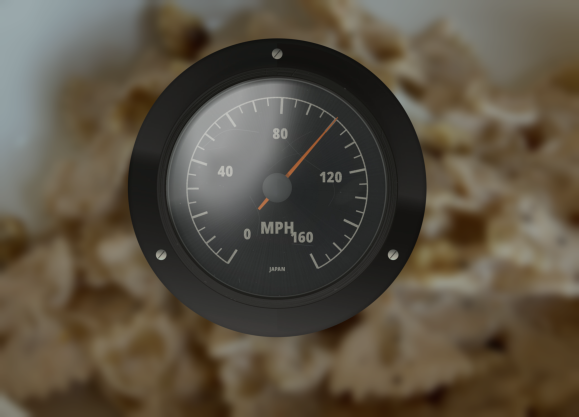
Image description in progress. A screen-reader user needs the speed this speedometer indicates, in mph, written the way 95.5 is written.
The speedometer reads 100
